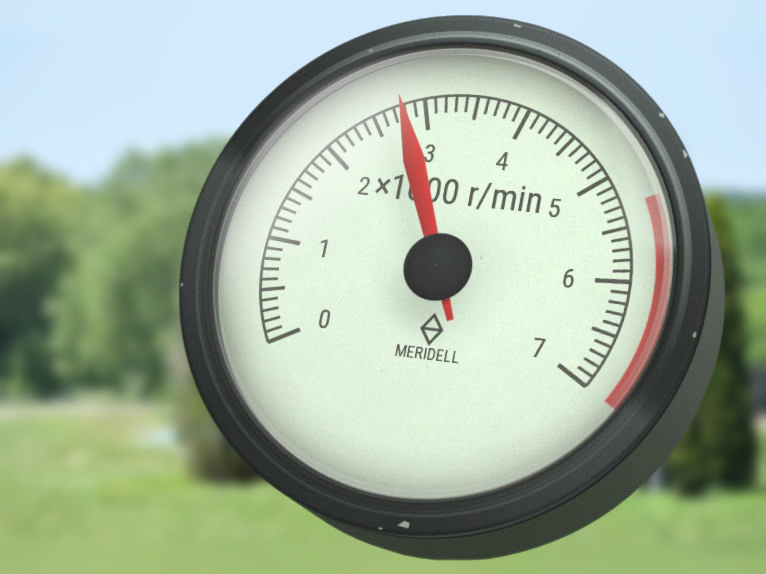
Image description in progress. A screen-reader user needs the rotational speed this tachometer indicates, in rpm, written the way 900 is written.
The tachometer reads 2800
